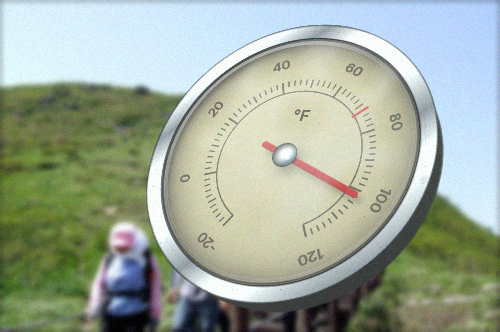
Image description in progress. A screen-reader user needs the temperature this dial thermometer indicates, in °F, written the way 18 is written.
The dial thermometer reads 102
